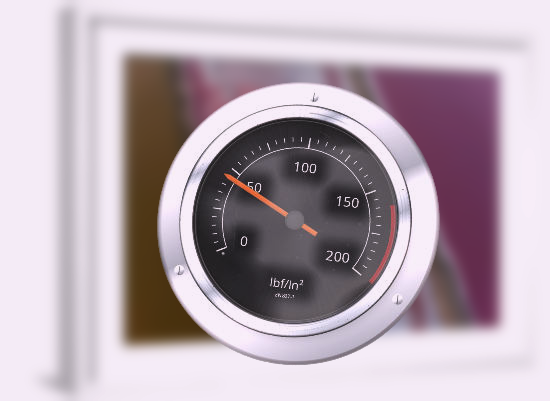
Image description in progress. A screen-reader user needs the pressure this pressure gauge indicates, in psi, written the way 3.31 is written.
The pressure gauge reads 45
